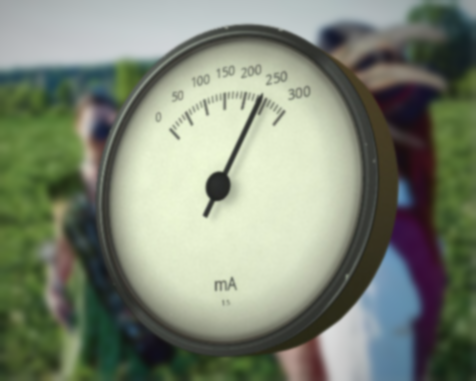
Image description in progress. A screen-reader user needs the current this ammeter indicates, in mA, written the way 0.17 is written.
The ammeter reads 250
